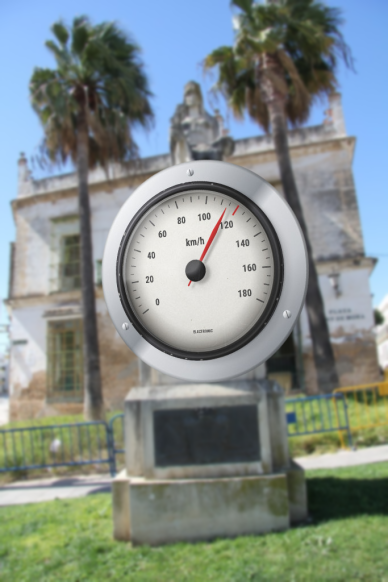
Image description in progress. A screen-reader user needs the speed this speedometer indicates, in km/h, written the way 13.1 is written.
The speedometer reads 115
